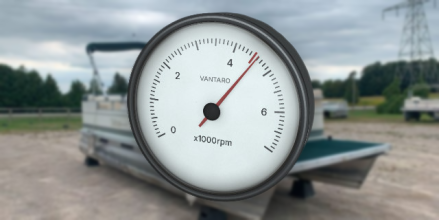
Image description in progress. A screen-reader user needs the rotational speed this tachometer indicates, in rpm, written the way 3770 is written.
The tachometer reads 4600
